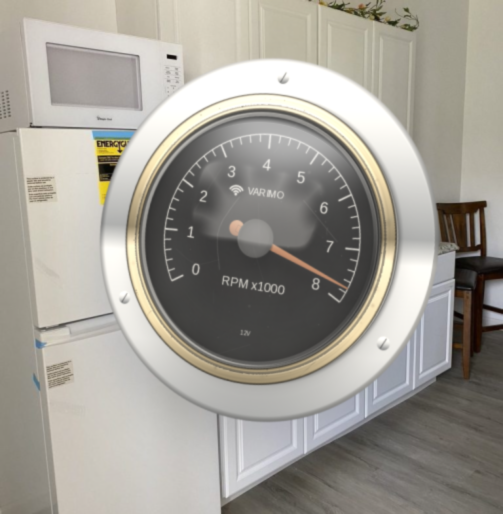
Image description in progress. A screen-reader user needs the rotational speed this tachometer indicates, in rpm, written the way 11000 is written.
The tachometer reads 7700
